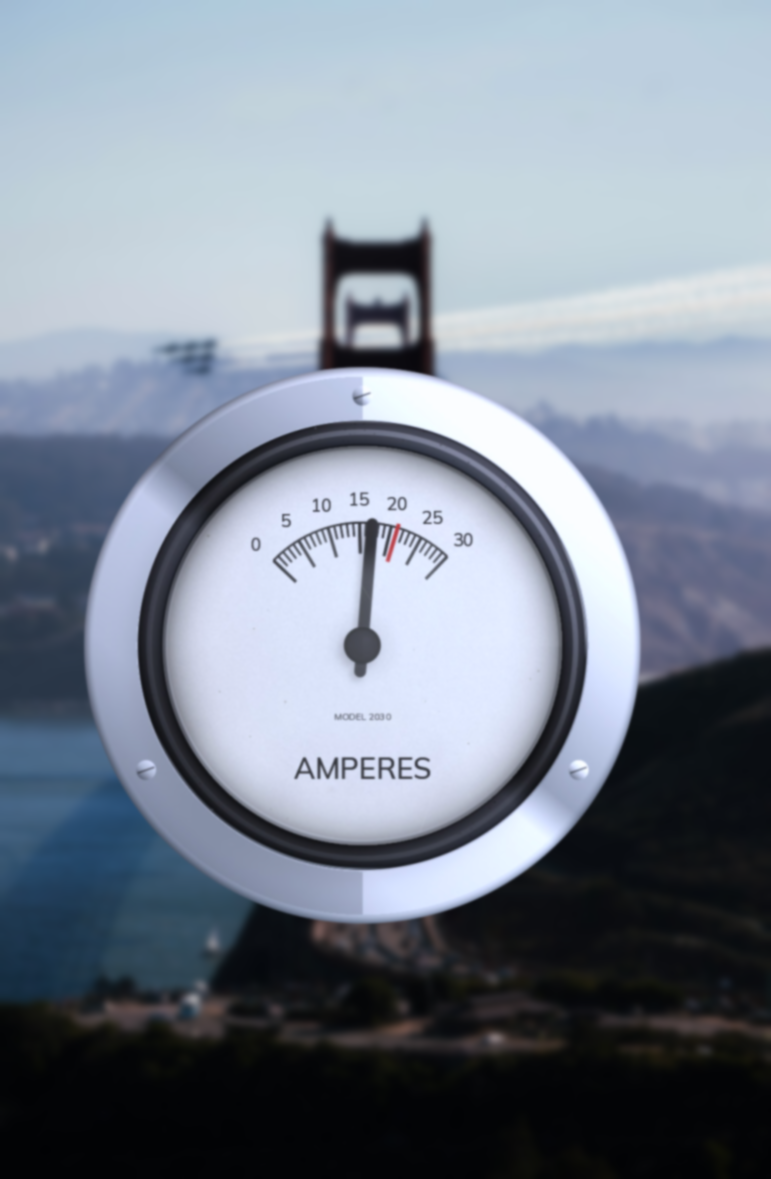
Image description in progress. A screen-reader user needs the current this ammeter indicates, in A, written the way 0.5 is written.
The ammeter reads 17
